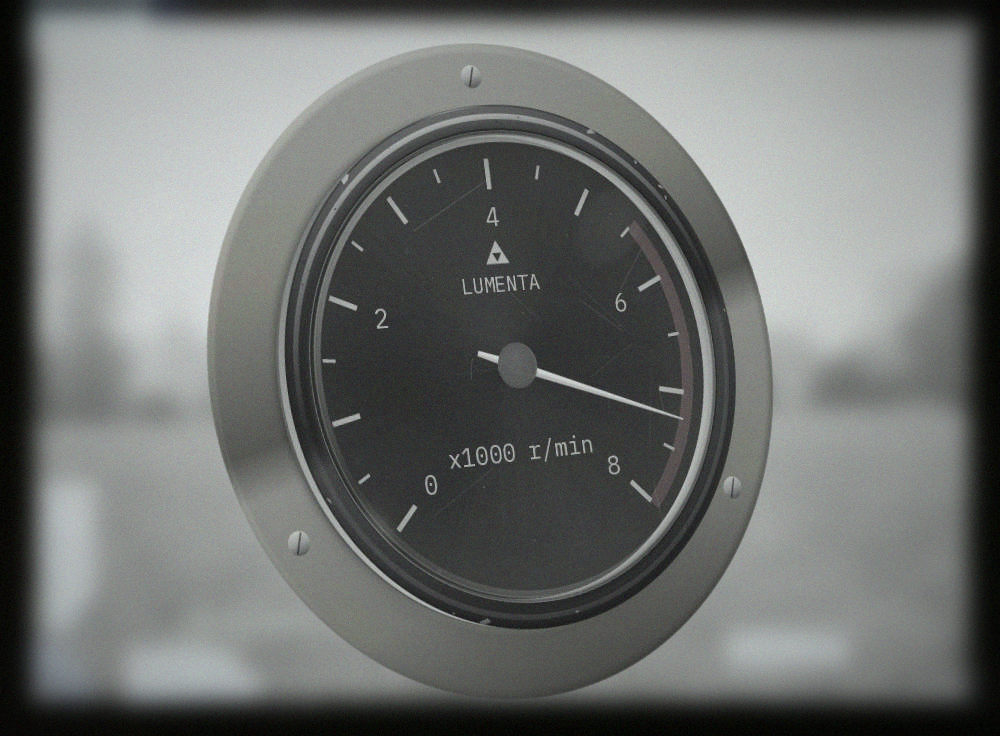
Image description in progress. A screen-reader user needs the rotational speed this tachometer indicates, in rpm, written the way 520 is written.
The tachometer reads 7250
